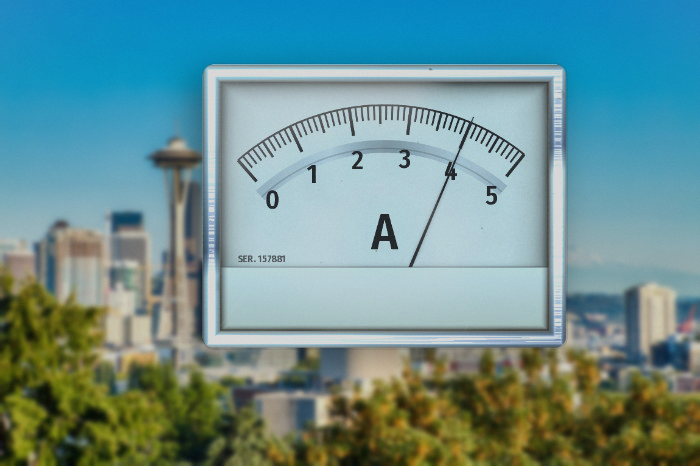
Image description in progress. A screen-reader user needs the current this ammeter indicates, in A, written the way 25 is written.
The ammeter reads 4
